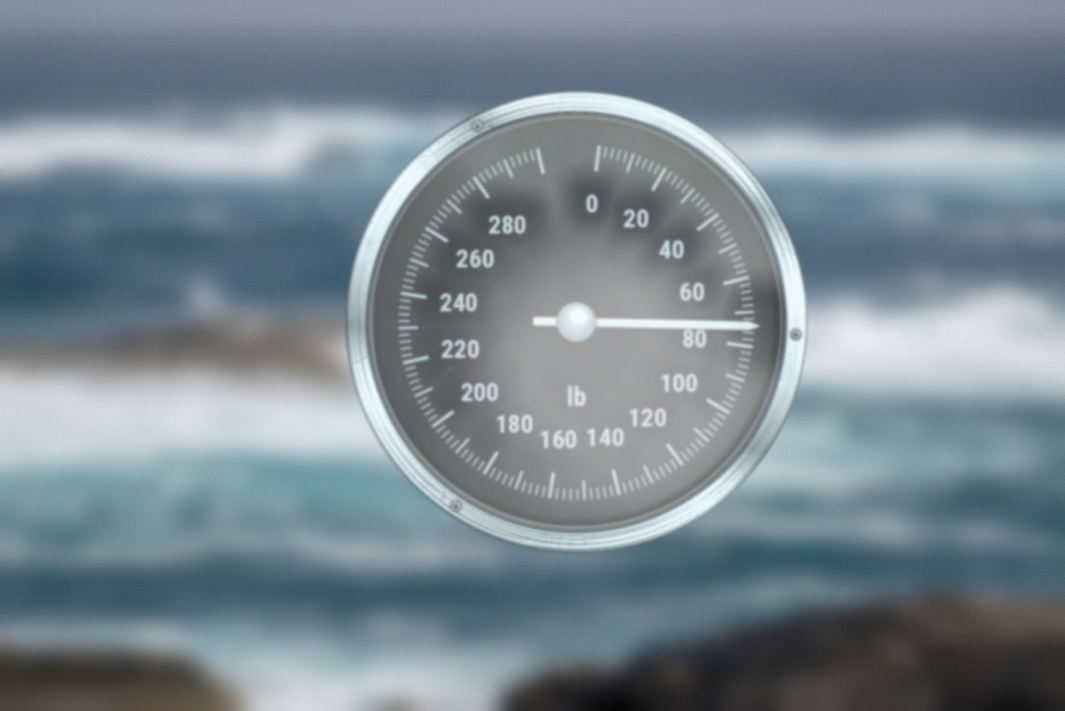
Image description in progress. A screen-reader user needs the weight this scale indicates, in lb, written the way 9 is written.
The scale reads 74
